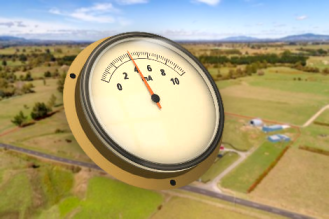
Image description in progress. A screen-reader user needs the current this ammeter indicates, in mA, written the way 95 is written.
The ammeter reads 4
